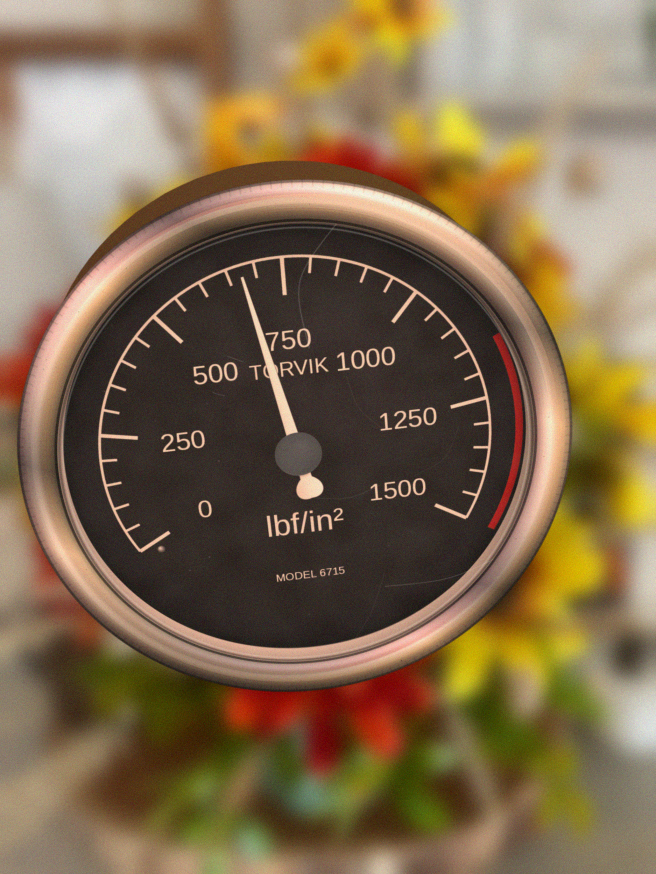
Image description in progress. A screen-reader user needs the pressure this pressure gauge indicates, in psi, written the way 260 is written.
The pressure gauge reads 675
